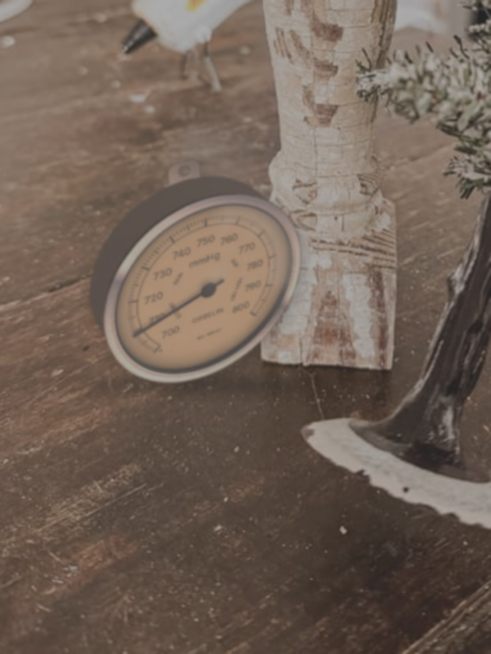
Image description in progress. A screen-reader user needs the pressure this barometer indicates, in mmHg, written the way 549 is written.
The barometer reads 710
